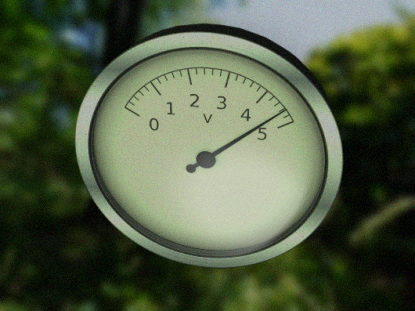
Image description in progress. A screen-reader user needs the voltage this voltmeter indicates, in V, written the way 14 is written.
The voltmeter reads 4.6
